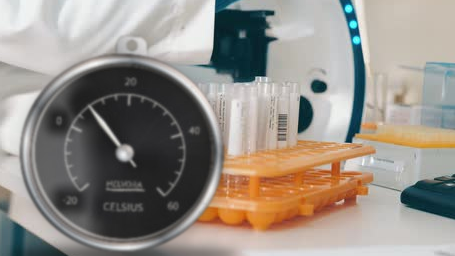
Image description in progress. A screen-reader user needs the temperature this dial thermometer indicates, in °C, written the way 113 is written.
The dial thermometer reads 8
